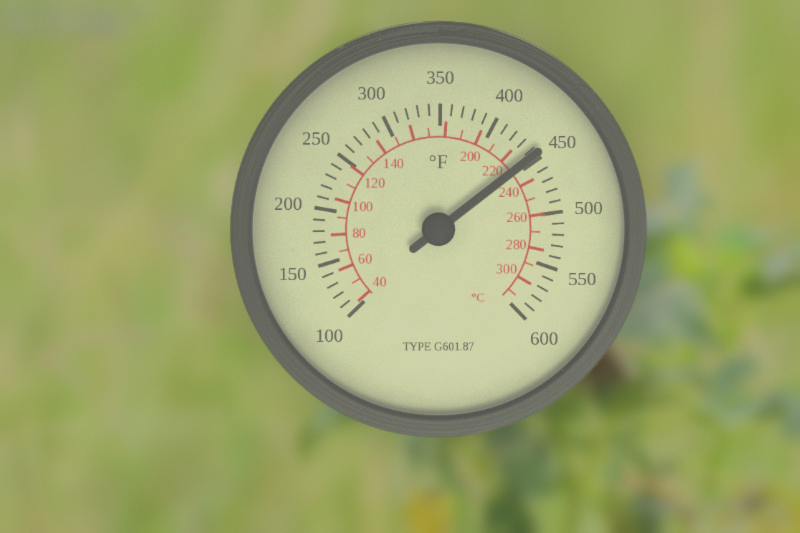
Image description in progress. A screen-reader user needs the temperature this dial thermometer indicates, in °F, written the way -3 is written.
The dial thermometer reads 445
